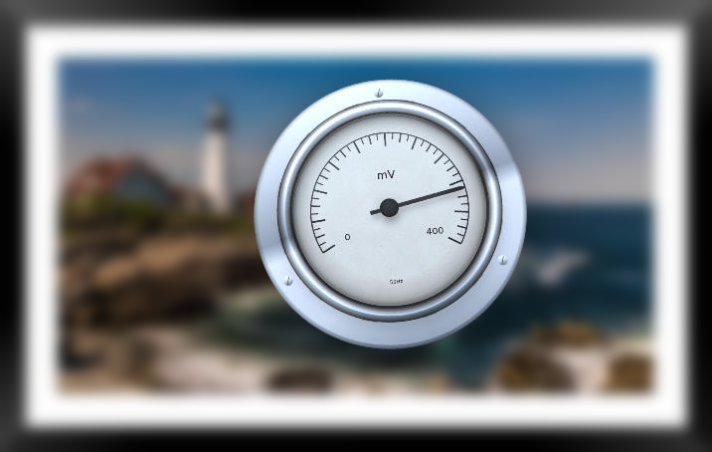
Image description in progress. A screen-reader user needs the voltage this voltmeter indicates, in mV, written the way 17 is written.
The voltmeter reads 330
